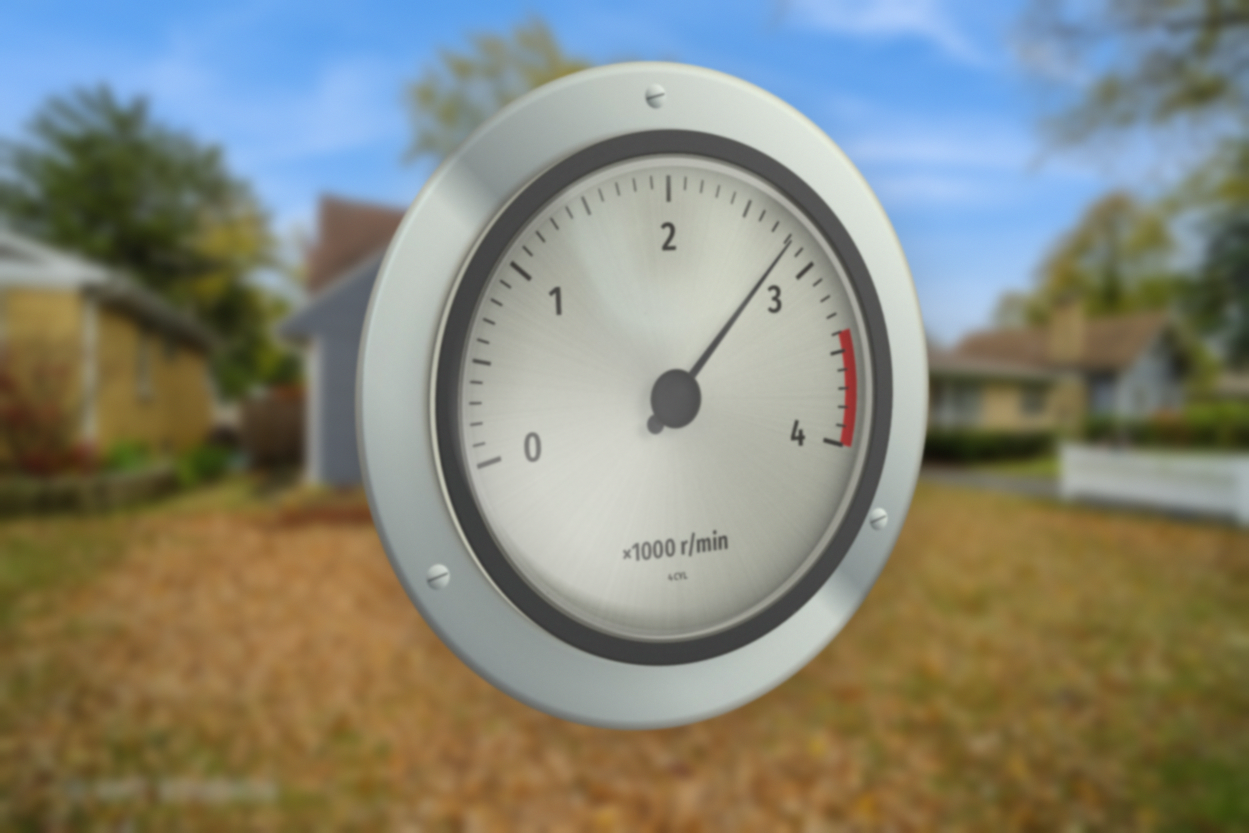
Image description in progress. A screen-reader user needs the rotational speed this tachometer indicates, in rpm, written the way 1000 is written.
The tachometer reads 2800
